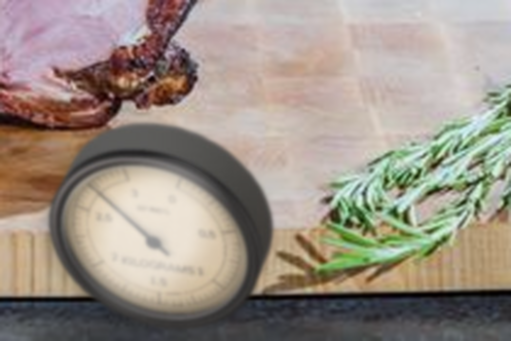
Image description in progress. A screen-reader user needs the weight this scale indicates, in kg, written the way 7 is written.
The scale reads 2.75
